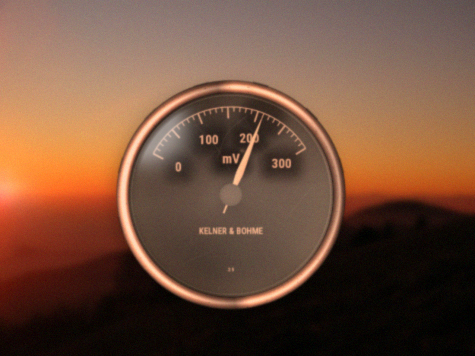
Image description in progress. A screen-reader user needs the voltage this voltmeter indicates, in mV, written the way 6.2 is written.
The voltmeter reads 210
